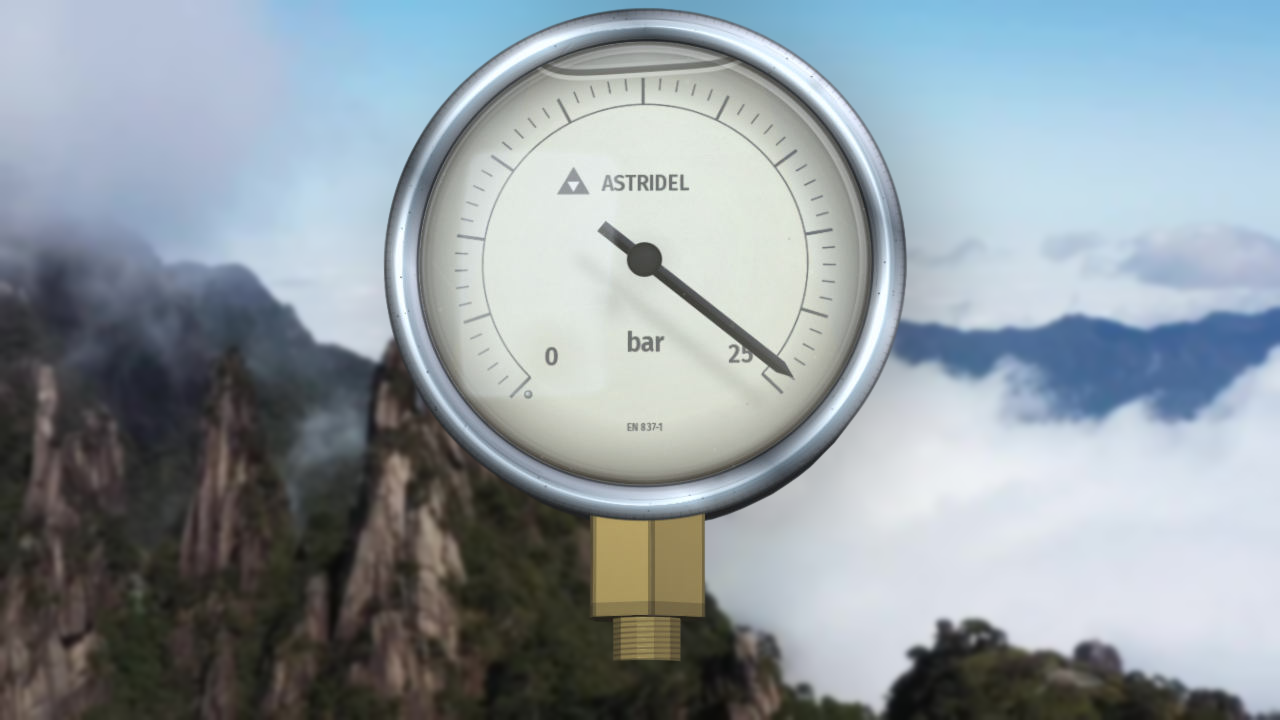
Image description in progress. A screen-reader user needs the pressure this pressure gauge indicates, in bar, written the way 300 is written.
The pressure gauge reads 24.5
